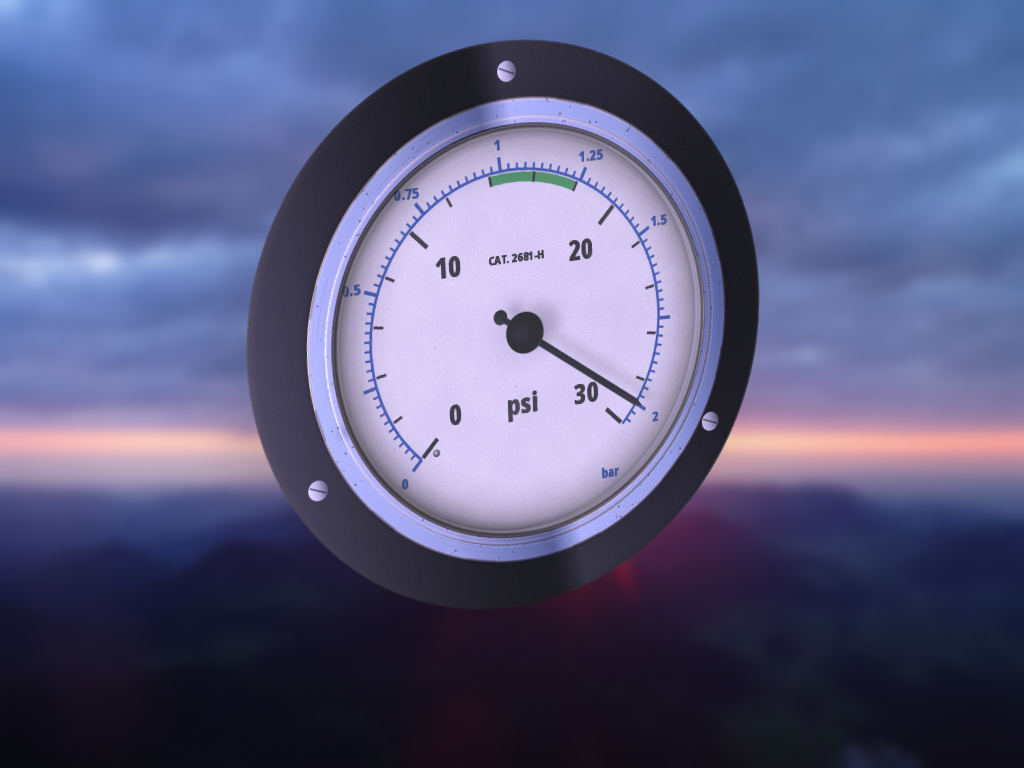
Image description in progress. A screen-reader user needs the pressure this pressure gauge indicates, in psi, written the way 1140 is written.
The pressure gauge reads 29
